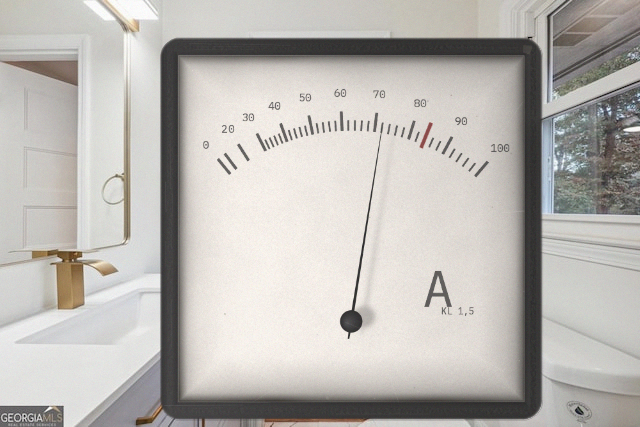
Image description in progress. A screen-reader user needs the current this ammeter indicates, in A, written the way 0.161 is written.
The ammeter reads 72
